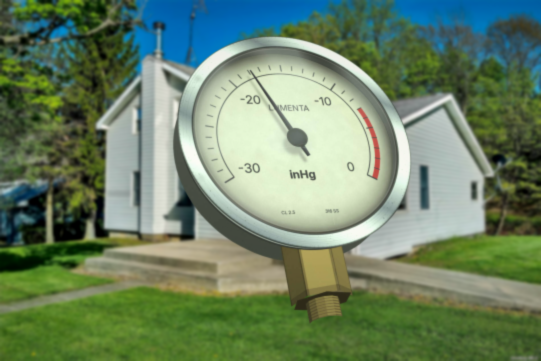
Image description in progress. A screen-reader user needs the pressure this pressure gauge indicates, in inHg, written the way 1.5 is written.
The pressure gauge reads -18
